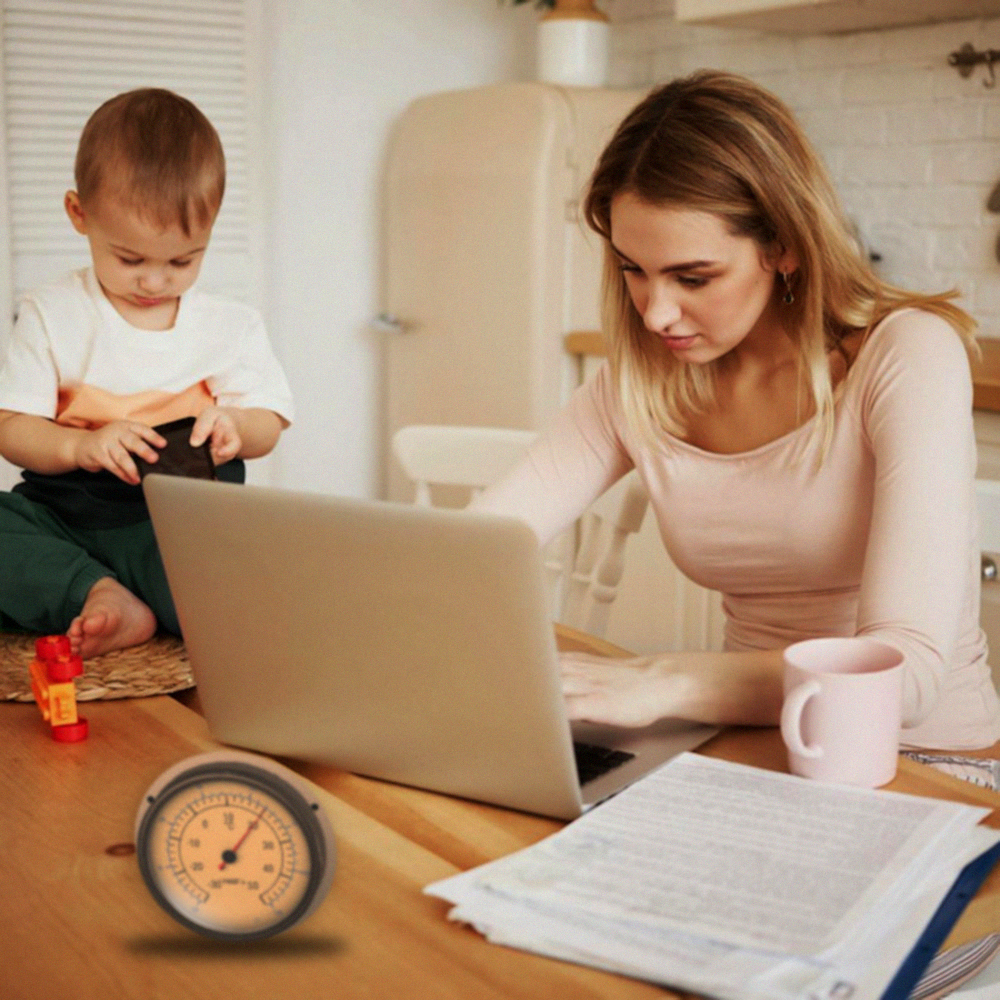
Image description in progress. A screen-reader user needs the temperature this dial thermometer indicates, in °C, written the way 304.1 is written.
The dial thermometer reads 20
